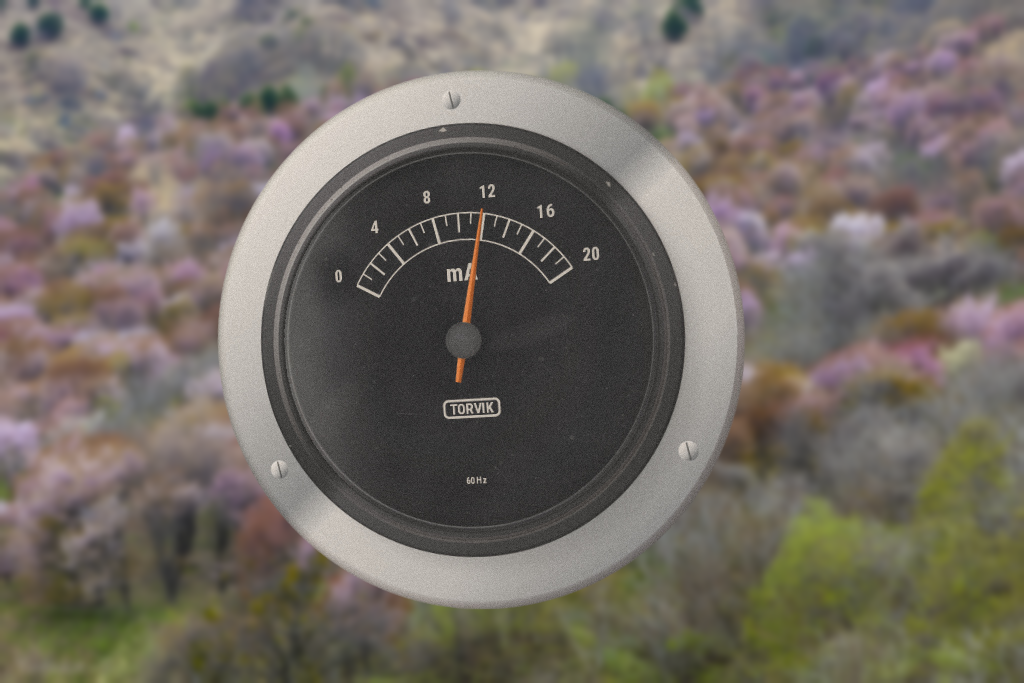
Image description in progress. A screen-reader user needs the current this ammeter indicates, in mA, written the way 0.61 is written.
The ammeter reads 12
